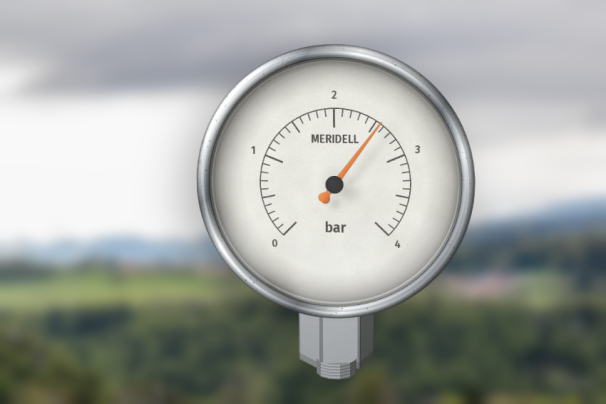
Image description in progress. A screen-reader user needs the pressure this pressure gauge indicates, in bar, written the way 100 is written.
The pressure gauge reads 2.55
